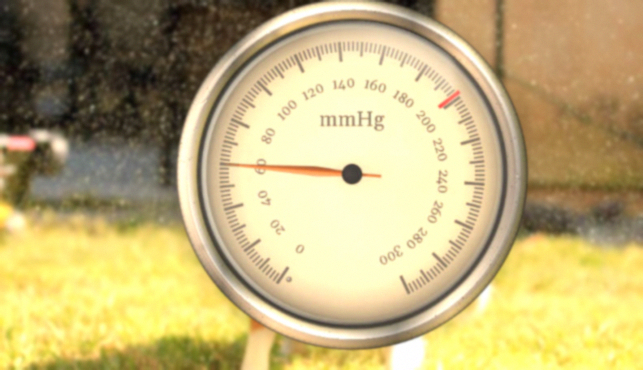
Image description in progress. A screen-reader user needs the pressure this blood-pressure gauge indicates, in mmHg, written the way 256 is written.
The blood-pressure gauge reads 60
